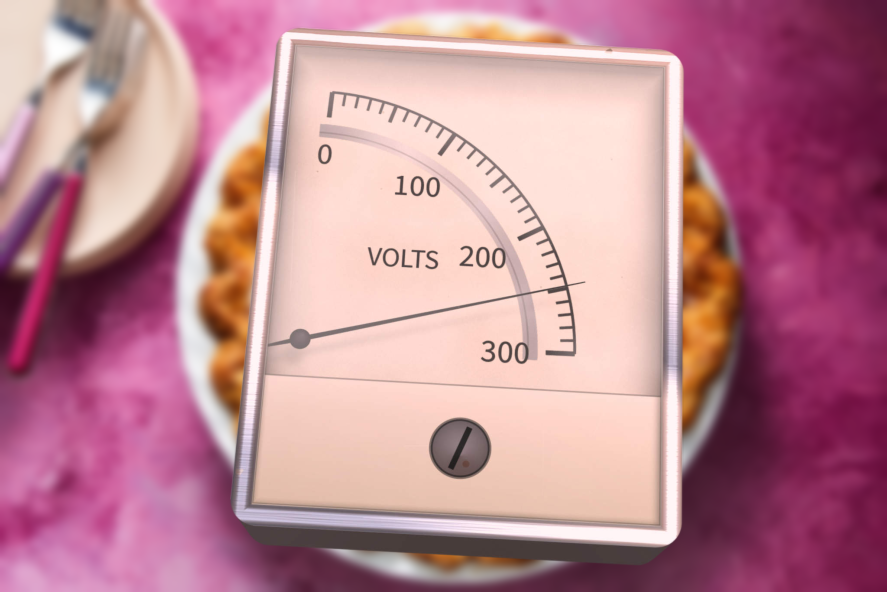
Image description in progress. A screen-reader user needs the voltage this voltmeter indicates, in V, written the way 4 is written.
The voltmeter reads 250
